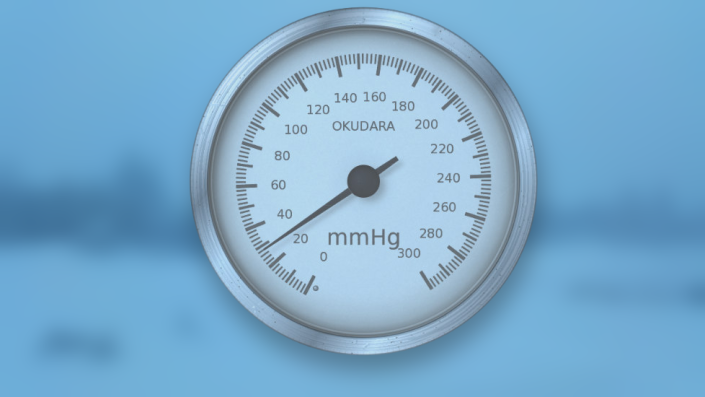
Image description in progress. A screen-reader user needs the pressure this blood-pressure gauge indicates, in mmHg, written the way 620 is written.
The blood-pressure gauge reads 28
